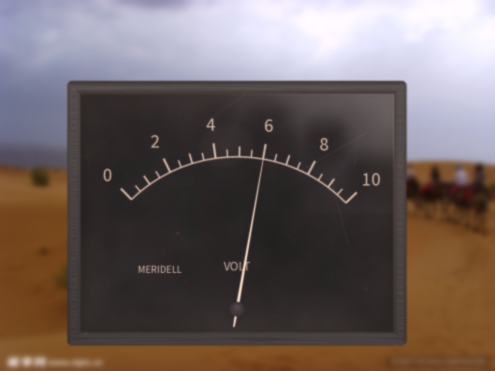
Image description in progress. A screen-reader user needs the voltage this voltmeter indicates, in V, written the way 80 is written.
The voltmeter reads 6
